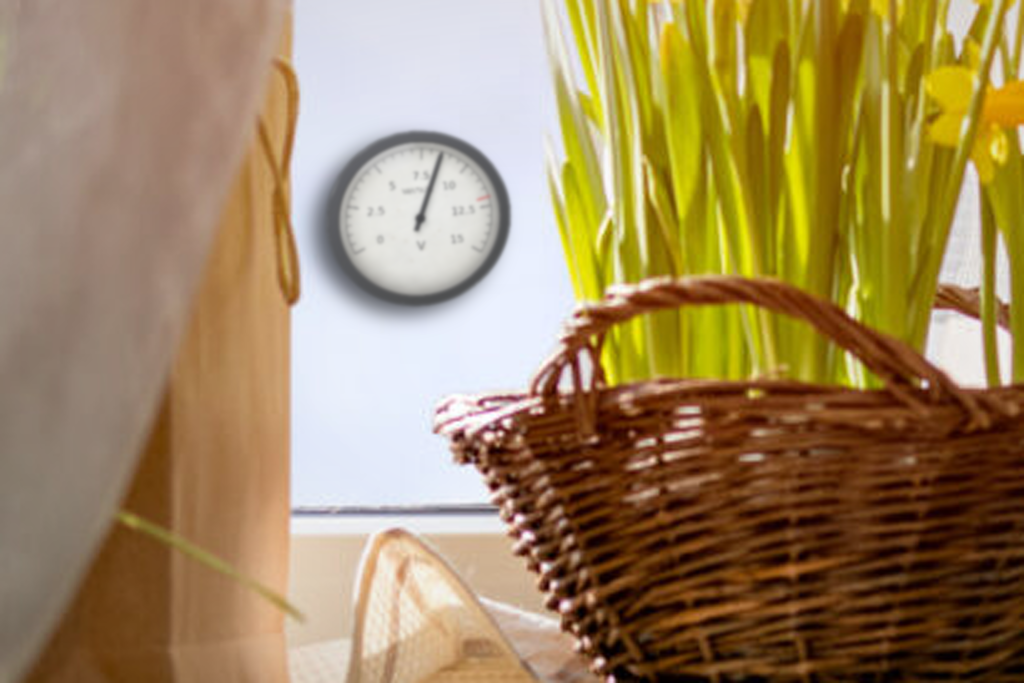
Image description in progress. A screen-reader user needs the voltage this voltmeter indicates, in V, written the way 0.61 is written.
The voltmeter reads 8.5
